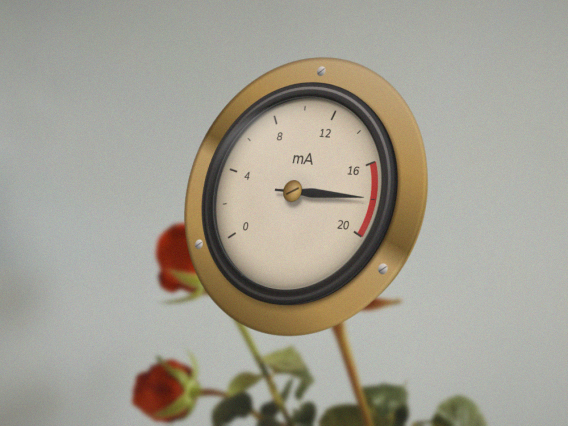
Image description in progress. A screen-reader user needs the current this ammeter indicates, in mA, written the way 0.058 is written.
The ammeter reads 18
